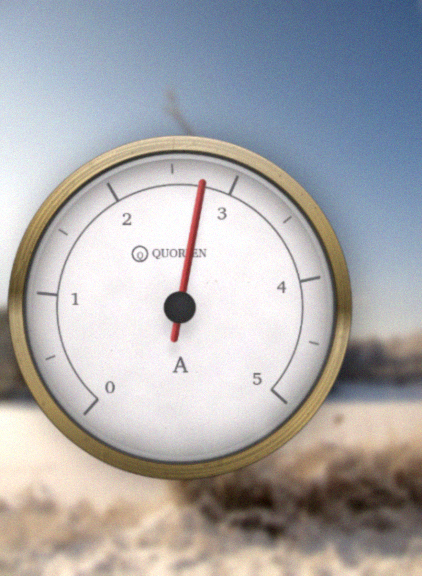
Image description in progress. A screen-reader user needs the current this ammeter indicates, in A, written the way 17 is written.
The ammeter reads 2.75
